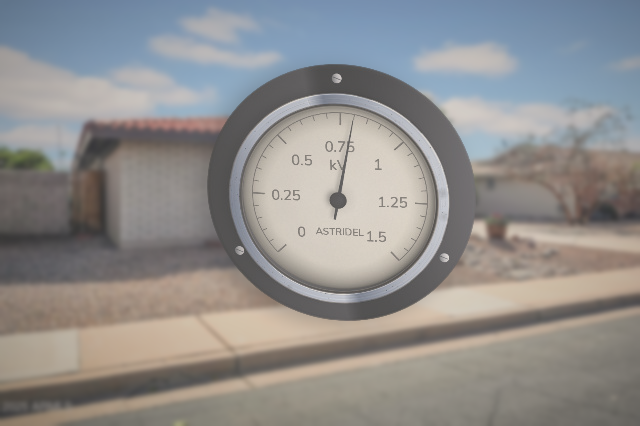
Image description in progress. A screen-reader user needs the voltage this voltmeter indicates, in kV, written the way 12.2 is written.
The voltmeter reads 0.8
